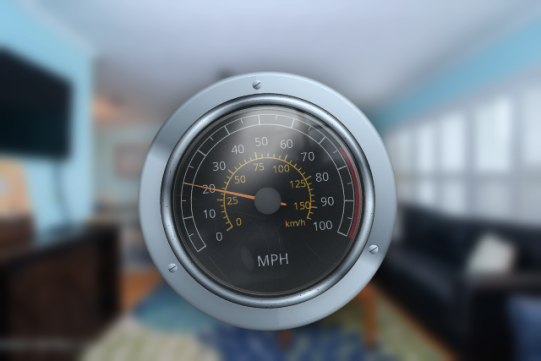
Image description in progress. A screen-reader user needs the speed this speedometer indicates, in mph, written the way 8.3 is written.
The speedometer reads 20
